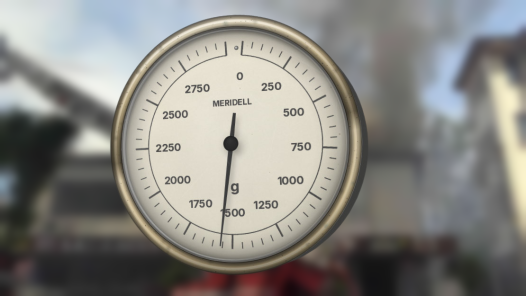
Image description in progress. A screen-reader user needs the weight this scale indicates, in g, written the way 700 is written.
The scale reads 1550
